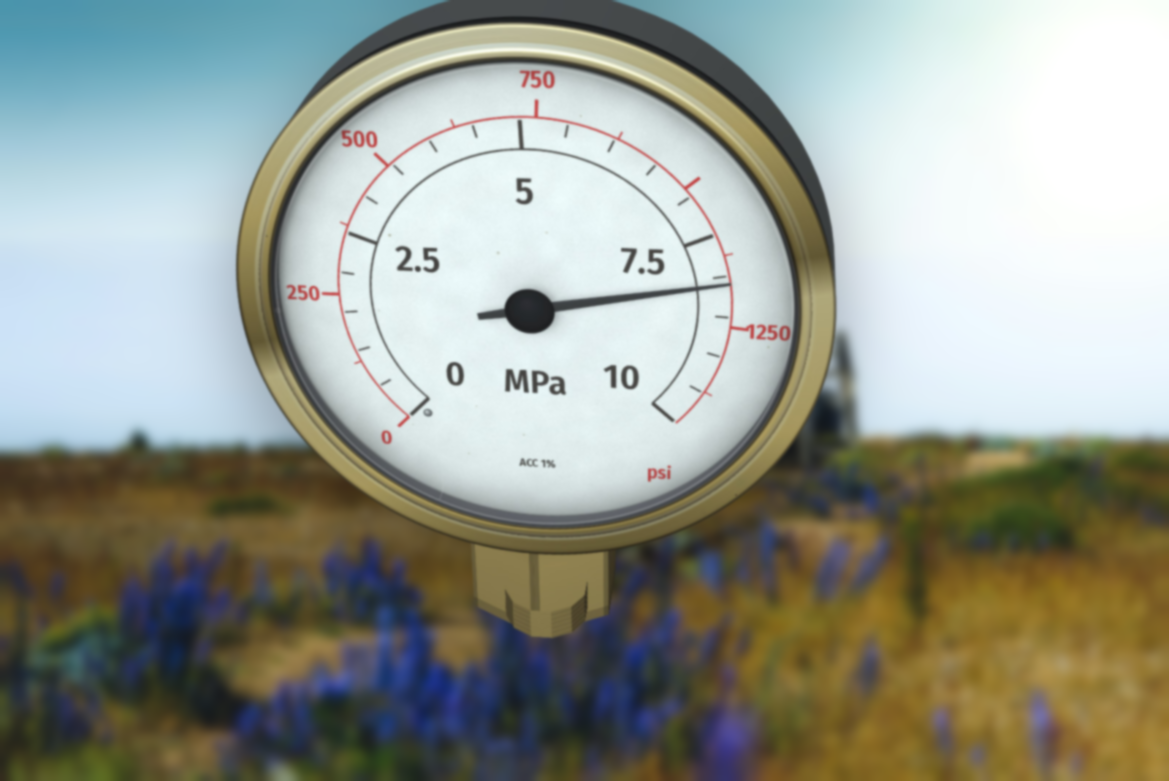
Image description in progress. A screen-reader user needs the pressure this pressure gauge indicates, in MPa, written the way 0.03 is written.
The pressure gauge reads 8
